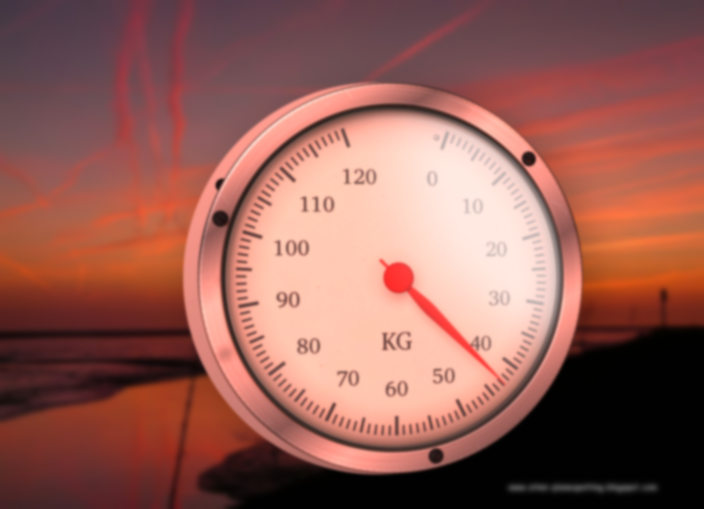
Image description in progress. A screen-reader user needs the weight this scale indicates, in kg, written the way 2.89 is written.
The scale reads 43
